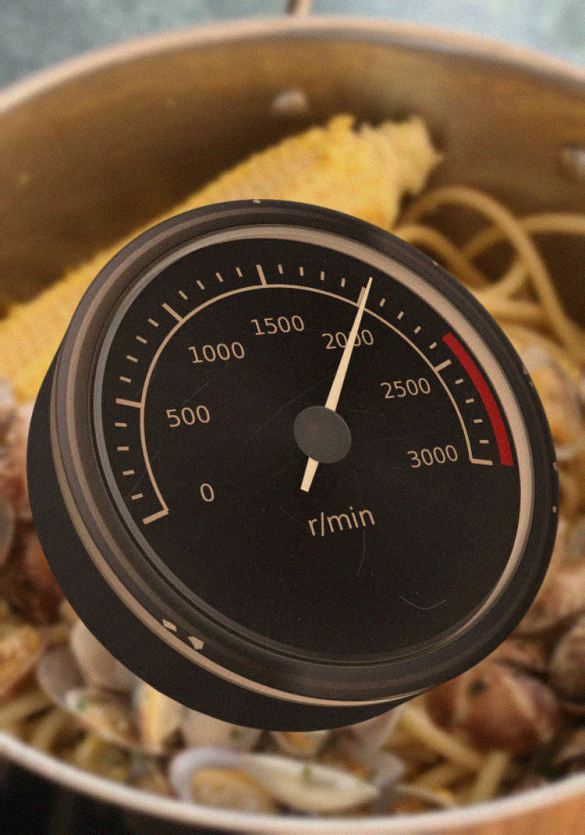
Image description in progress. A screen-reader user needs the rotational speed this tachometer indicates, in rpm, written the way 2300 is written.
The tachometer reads 2000
